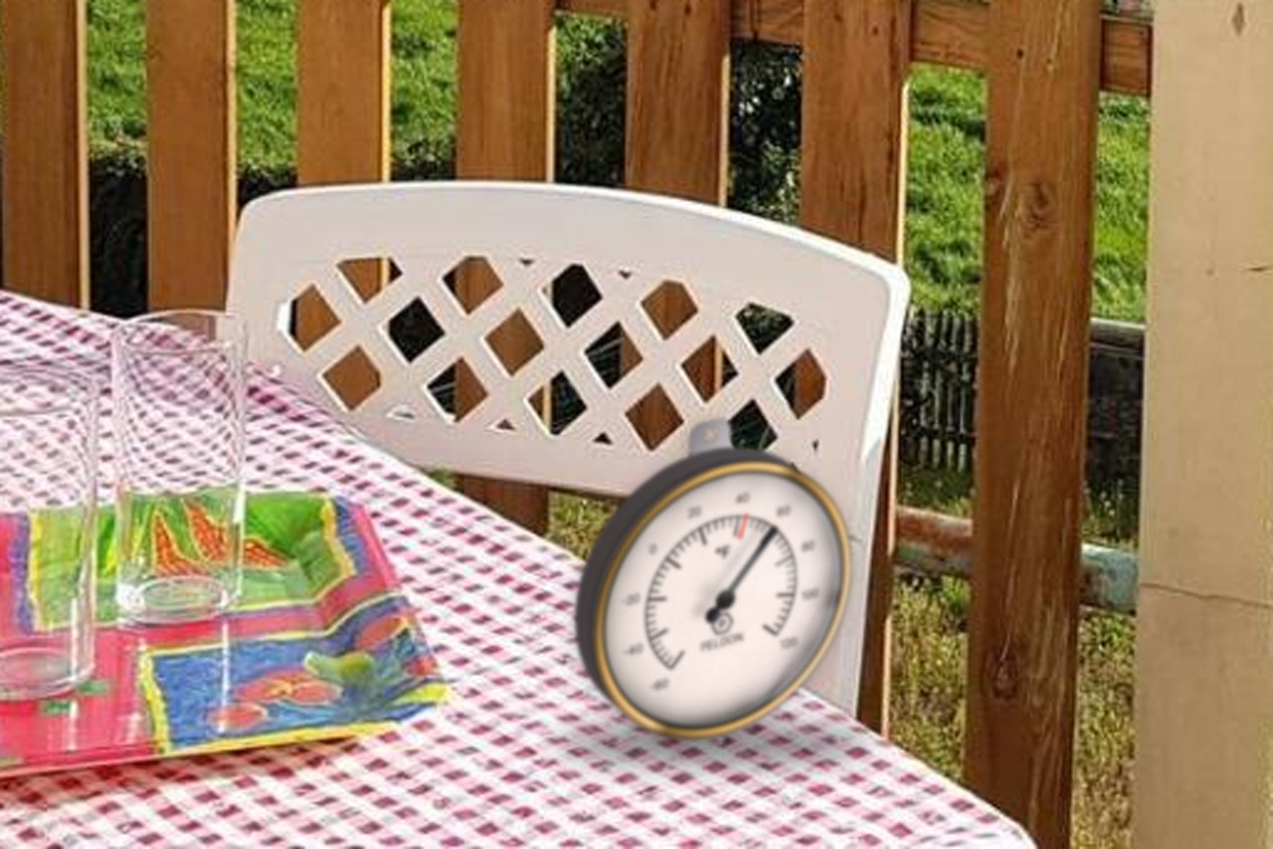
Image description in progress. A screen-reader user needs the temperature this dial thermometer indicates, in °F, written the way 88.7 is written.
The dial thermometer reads 60
